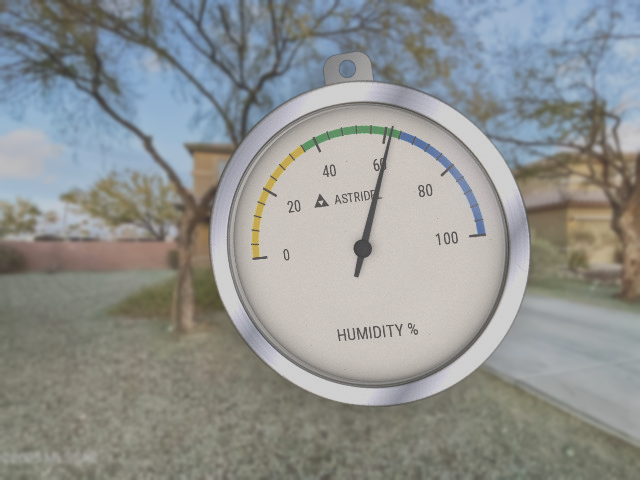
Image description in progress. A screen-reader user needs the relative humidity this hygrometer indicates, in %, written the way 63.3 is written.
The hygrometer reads 62
